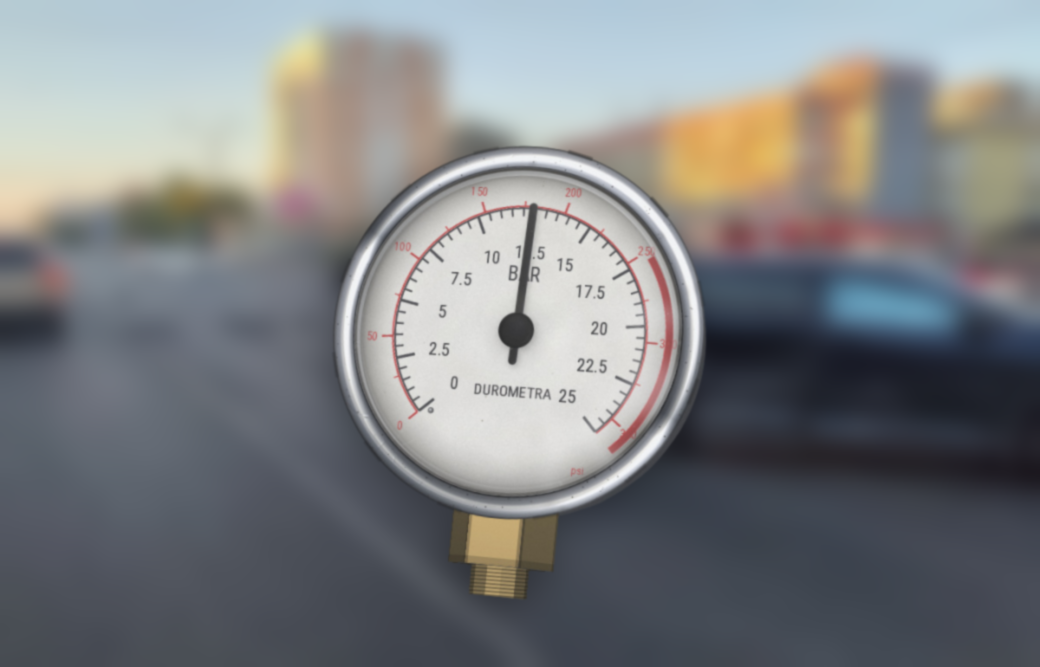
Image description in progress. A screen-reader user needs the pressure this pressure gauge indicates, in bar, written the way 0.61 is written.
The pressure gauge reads 12.5
